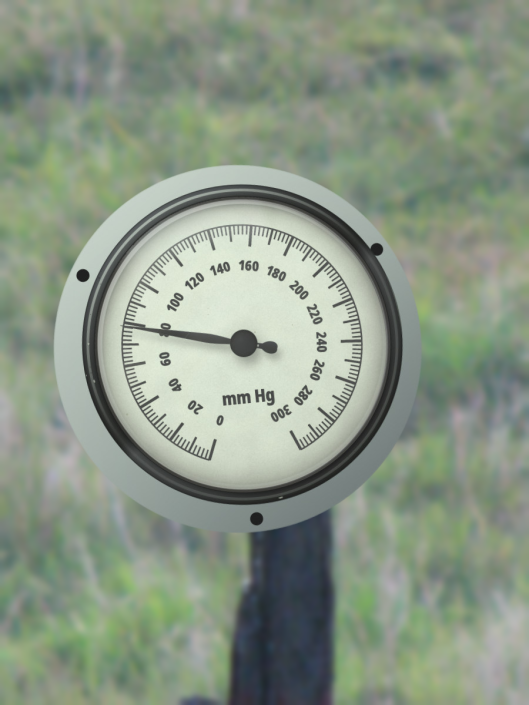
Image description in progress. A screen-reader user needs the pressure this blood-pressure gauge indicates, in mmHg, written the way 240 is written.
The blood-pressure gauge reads 78
